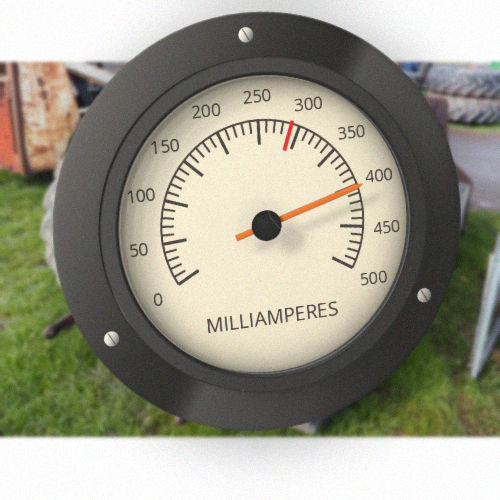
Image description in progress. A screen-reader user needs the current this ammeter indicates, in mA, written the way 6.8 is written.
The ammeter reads 400
